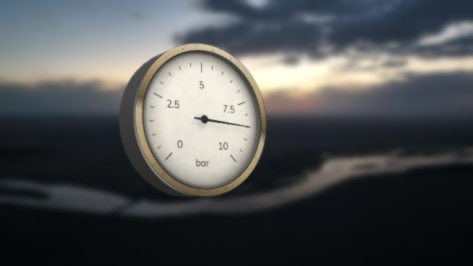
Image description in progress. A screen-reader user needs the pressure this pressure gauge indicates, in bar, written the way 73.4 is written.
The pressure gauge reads 8.5
